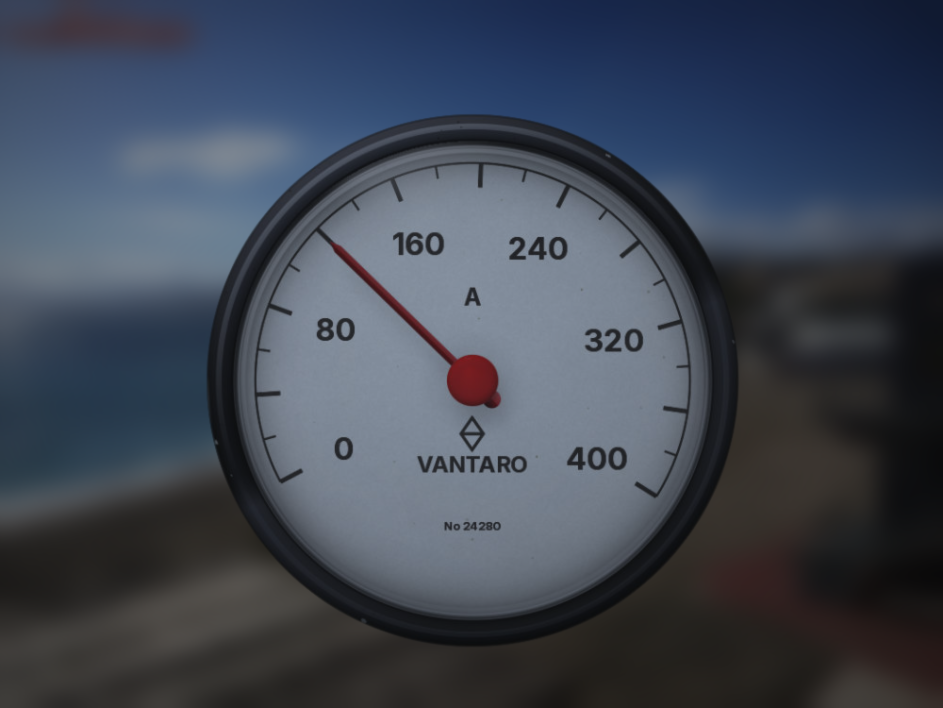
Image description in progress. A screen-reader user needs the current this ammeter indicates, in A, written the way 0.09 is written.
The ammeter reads 120
